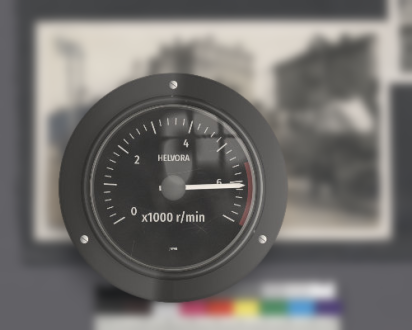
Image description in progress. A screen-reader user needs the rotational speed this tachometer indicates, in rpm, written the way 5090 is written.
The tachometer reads 6100
